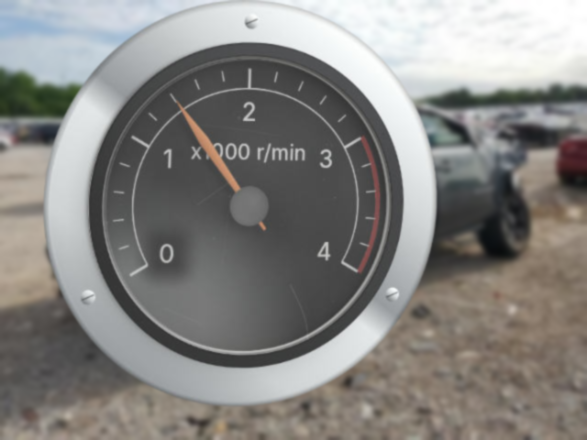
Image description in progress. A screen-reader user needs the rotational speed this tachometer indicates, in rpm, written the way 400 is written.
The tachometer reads 1400
